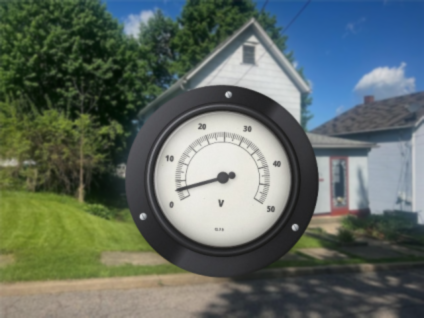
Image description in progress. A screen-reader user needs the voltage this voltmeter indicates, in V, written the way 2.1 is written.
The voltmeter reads 2.5
